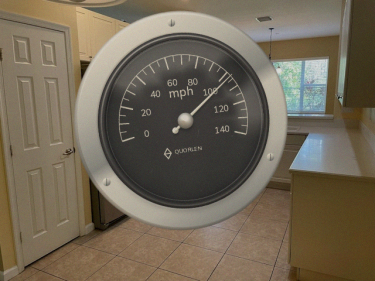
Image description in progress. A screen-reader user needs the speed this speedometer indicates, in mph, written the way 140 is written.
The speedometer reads 102.5
